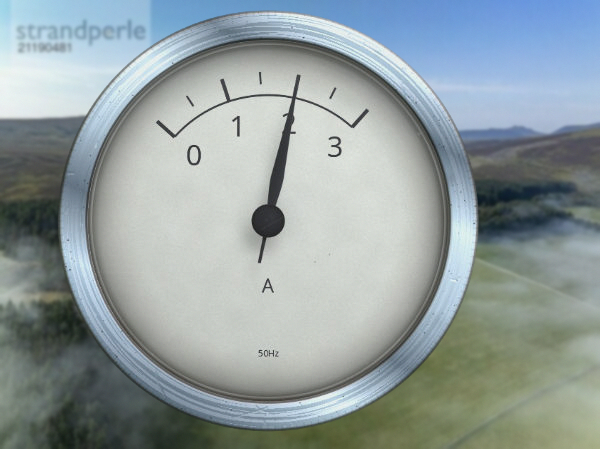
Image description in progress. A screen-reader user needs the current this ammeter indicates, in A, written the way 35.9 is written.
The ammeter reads 2
